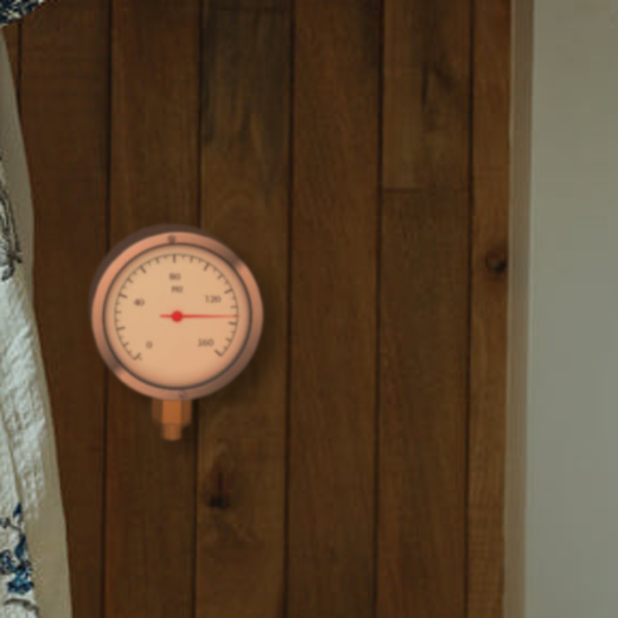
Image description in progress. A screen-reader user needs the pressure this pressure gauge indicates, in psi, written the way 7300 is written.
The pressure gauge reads 135
